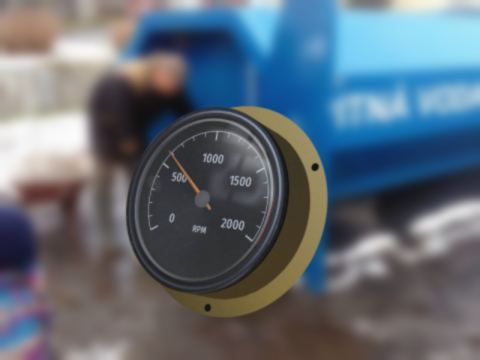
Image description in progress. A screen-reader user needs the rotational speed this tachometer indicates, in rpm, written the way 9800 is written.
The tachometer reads 600
